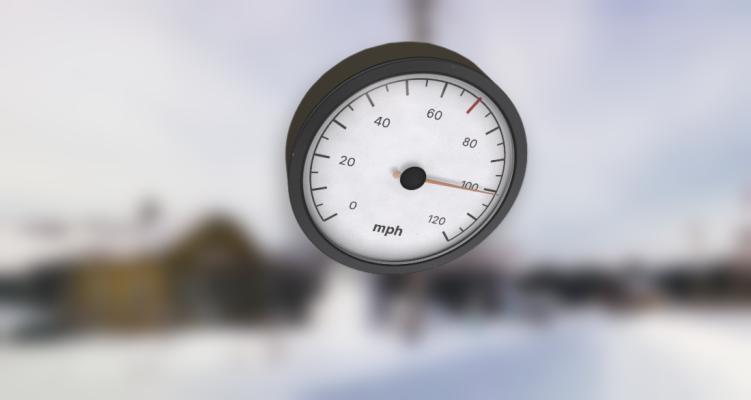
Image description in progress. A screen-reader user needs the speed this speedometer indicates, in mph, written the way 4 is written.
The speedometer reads 100
